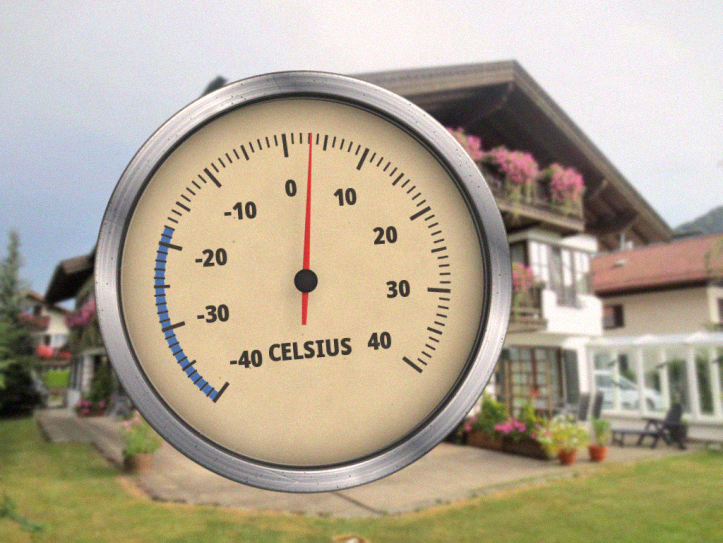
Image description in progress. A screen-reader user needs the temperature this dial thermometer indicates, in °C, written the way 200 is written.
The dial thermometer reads 3
